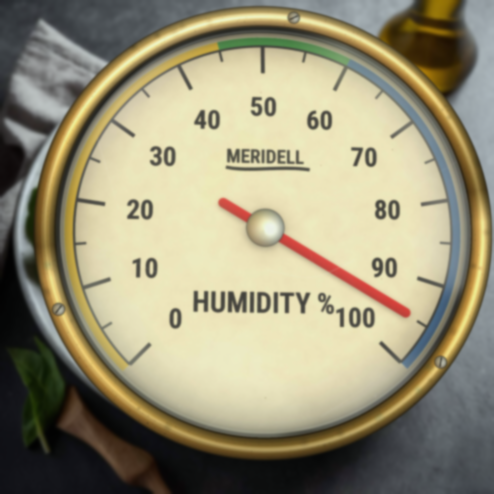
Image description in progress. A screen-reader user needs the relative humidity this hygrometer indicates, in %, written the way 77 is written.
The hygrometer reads 95
